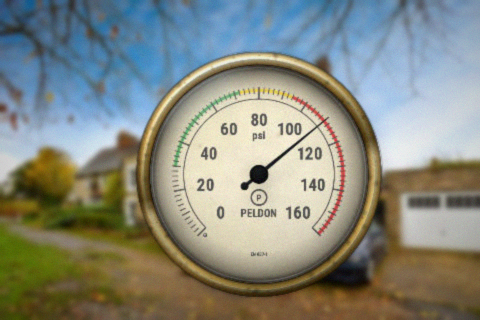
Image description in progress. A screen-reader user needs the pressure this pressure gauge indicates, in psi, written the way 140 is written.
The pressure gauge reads 110
